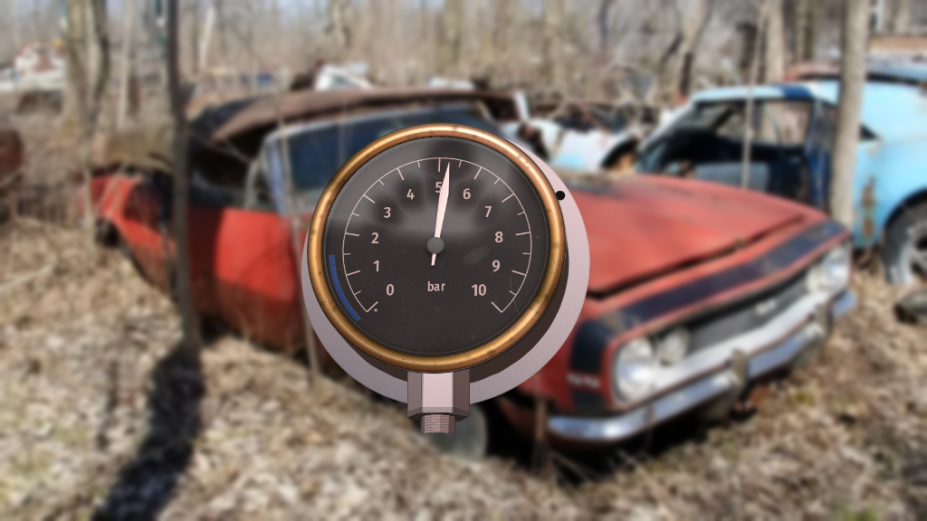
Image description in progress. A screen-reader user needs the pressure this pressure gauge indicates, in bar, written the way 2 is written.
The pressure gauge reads 5.25
